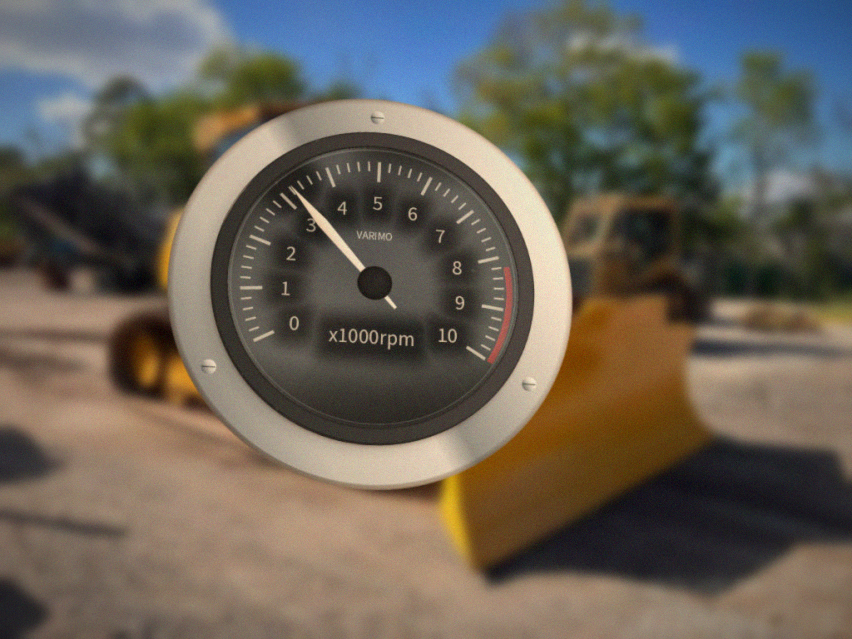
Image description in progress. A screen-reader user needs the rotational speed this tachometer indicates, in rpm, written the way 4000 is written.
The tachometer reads 3200
